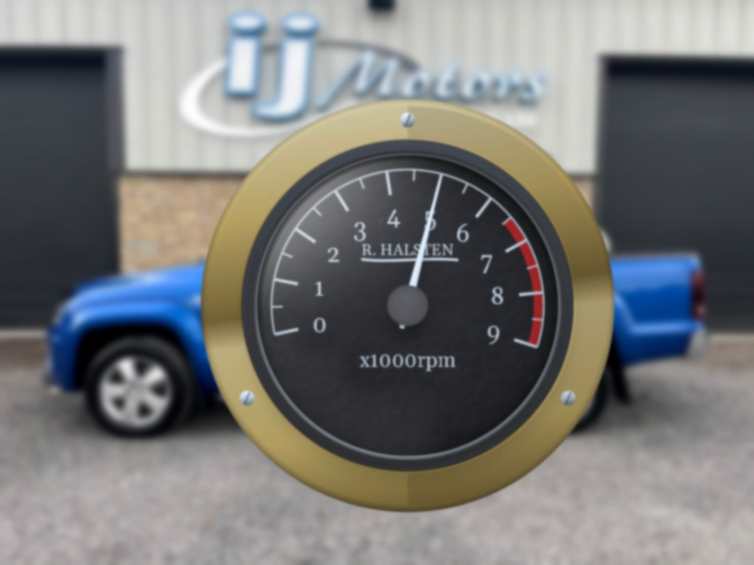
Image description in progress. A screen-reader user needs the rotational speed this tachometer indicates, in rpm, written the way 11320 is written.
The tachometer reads 5000
